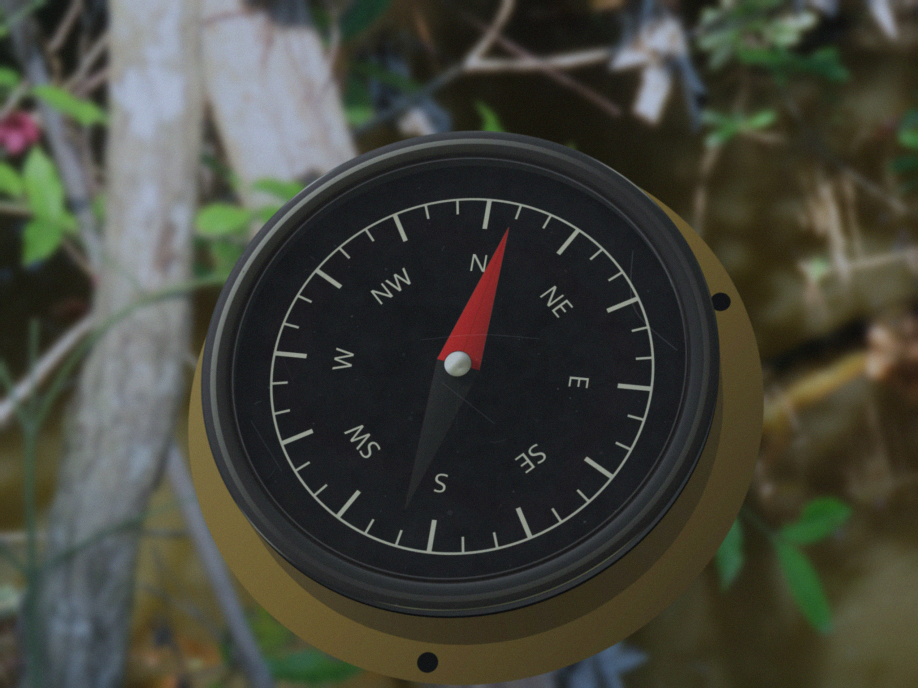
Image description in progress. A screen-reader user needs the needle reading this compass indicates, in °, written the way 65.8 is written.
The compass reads 10
